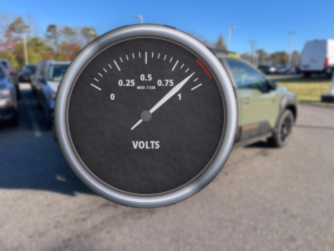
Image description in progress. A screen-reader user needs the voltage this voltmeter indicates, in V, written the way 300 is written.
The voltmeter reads 0.9
